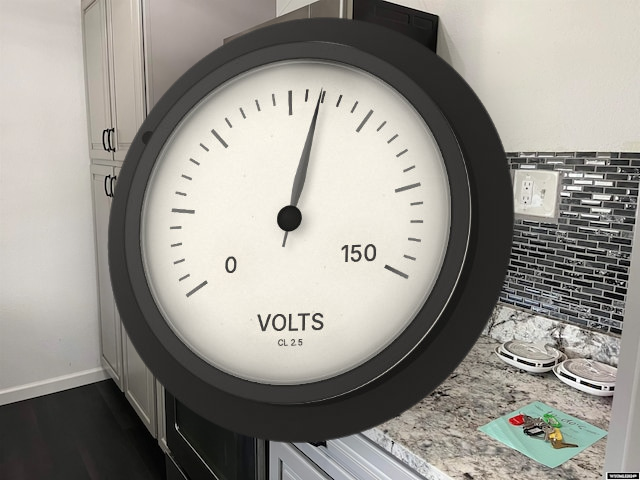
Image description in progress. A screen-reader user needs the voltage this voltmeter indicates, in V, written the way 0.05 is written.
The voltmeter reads 85
